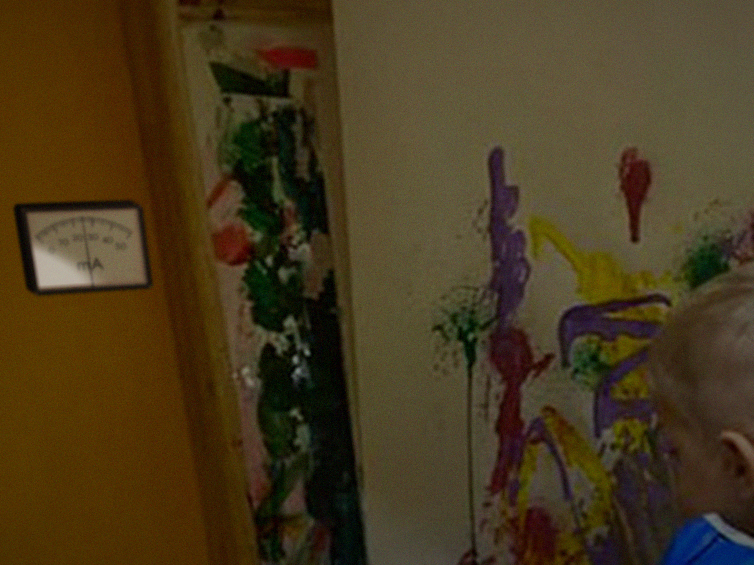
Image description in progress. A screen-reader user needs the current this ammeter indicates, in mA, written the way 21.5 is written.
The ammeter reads 25
